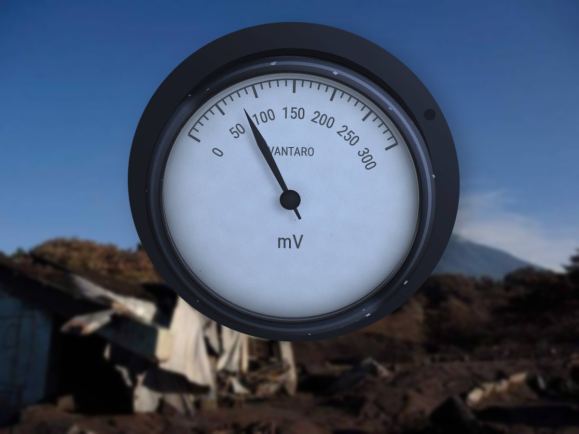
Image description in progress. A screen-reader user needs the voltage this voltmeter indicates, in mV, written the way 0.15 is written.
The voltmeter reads 80
